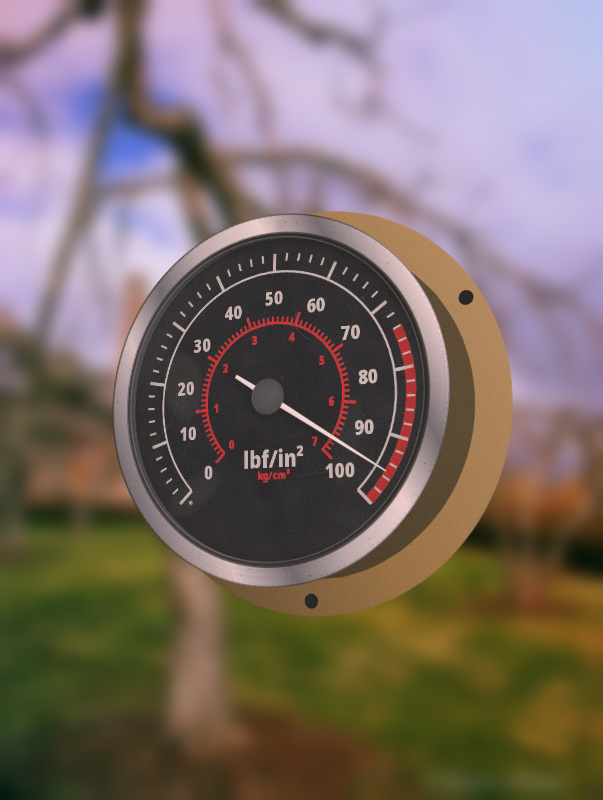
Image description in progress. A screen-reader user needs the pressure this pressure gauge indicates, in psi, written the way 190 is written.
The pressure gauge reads 95
